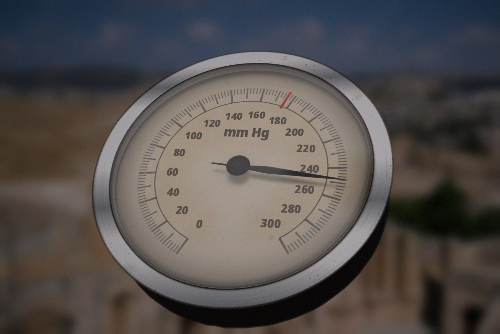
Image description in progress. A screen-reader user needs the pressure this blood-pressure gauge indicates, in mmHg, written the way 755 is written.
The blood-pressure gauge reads 250
